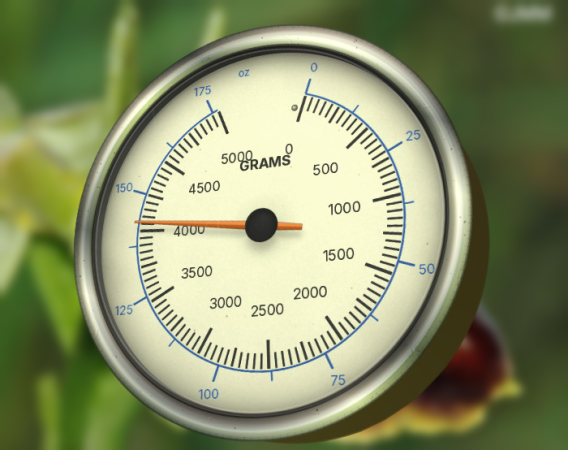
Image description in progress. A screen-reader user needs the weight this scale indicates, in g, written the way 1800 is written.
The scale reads 4050
